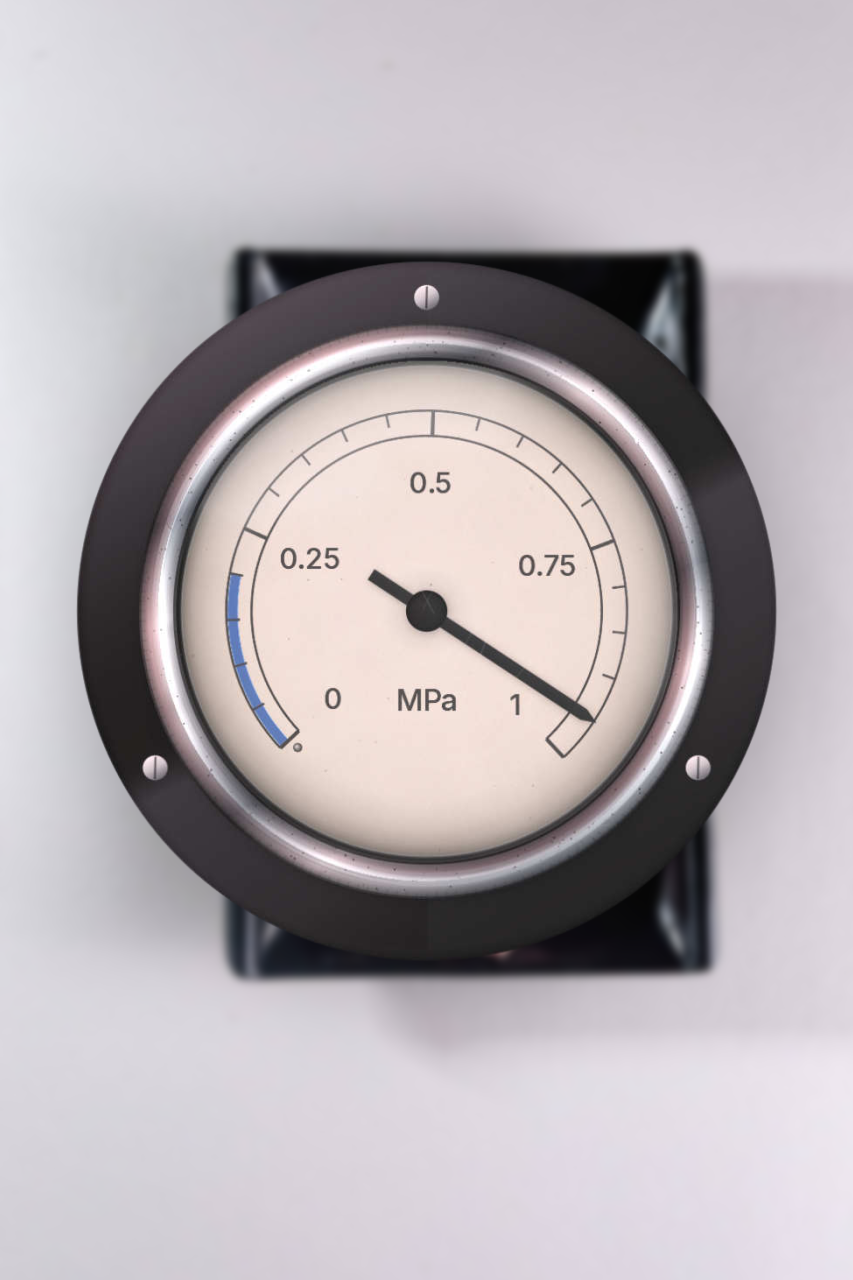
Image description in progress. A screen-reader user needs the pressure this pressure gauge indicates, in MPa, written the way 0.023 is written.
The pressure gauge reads 0.95
